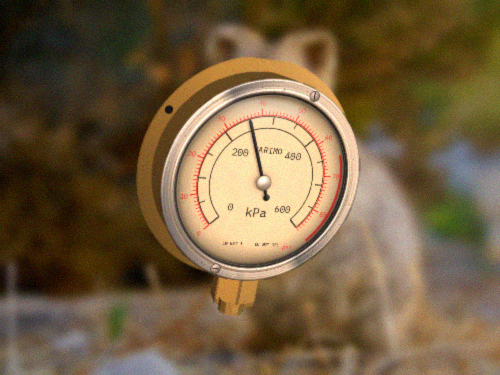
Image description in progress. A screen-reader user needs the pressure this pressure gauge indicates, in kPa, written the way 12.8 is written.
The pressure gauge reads 250
